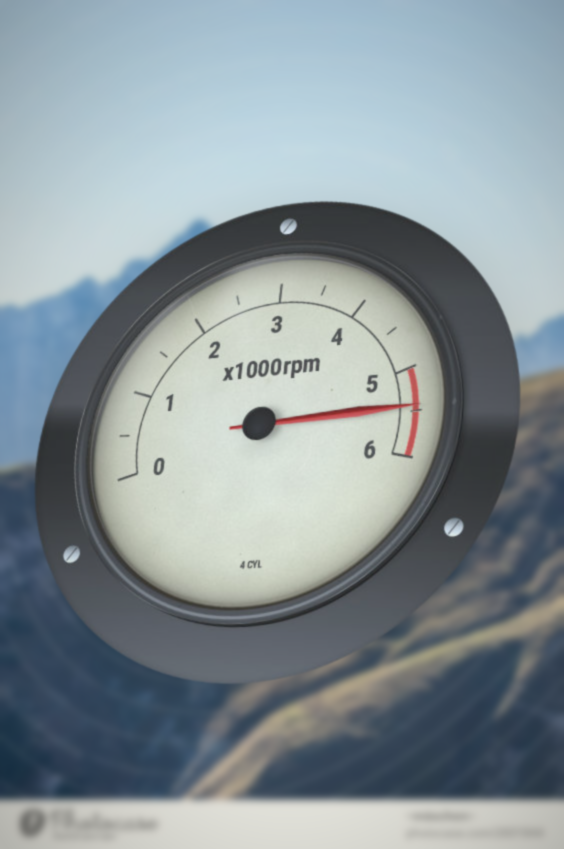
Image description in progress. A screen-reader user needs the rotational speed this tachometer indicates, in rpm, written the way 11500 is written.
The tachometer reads 5500
